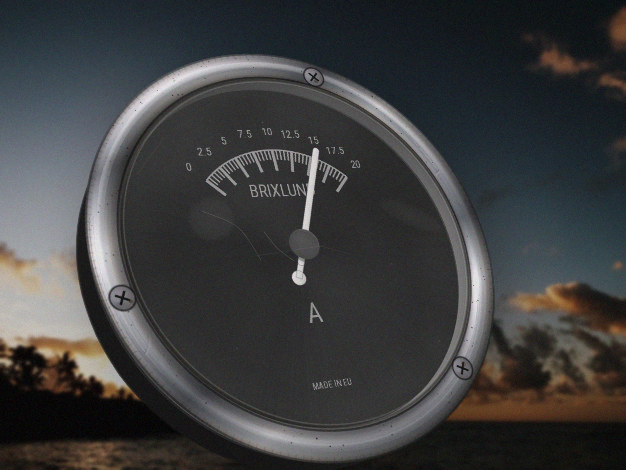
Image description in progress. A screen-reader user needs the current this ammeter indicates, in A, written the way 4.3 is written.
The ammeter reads 15
